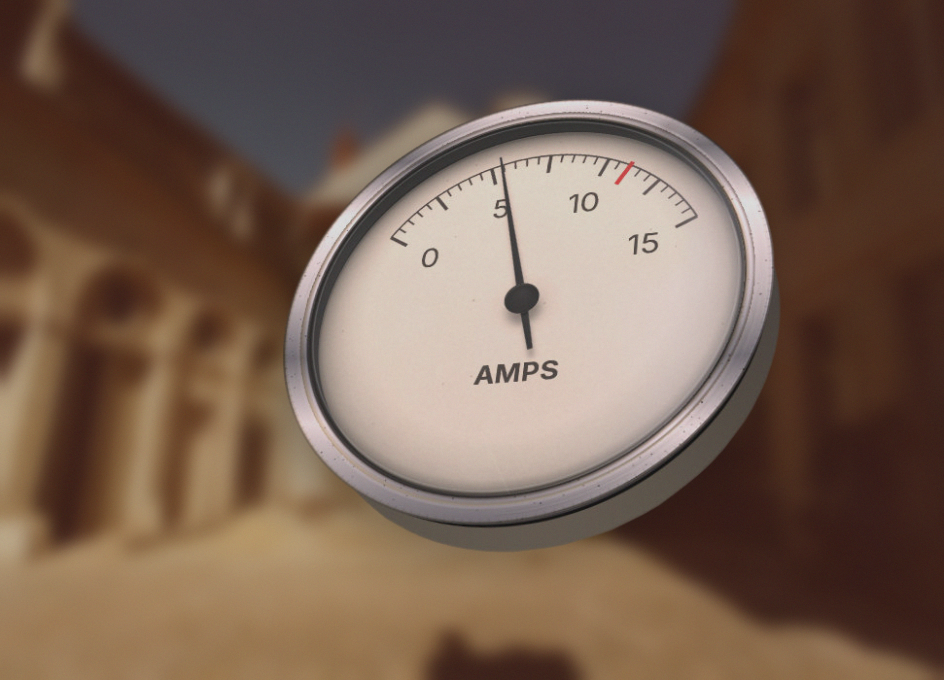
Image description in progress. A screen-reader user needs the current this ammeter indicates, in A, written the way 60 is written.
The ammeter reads 5.5
